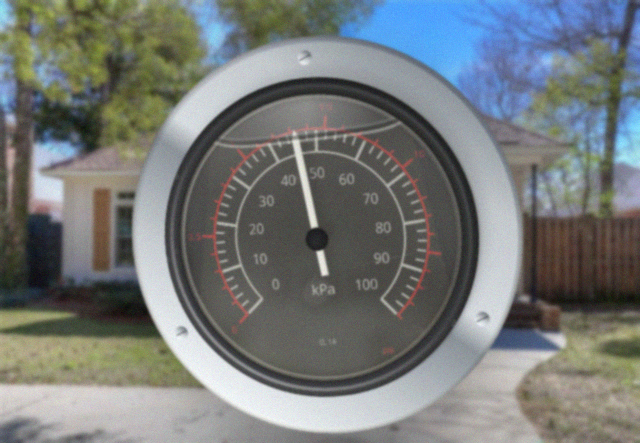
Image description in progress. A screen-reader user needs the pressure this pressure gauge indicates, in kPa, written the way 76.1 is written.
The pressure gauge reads 46
